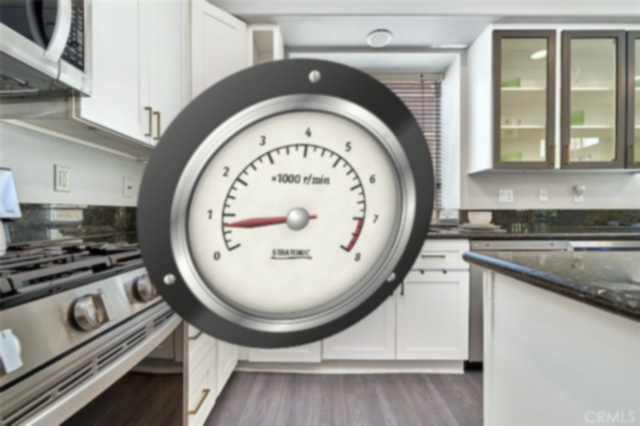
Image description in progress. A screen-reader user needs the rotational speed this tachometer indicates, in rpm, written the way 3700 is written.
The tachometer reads 750
